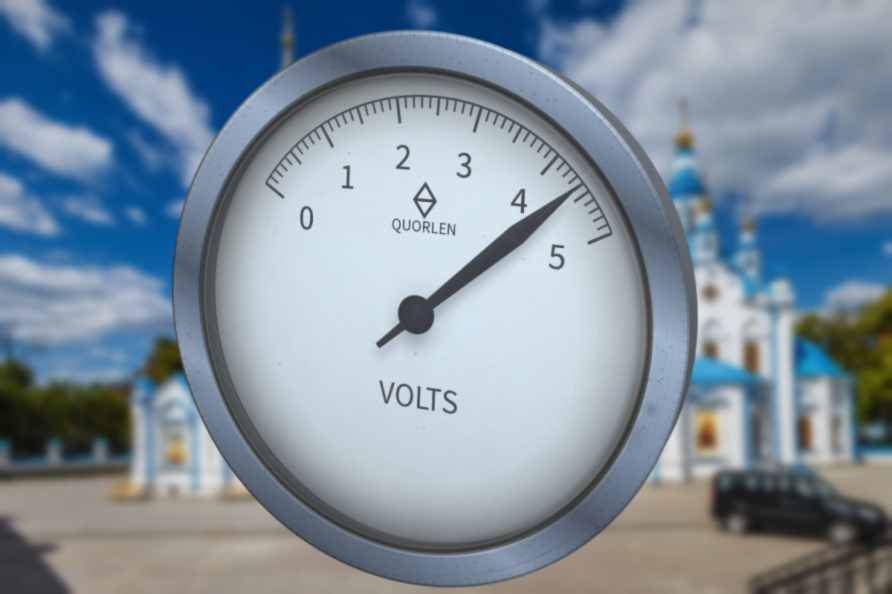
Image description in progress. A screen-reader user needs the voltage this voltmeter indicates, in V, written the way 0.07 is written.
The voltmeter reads 4.4
